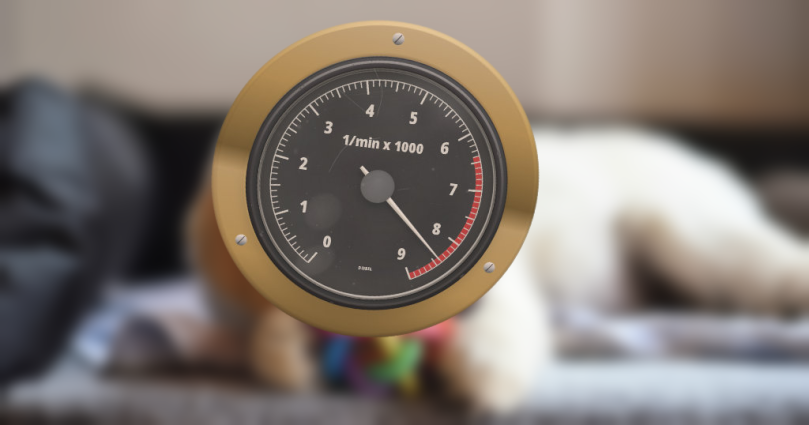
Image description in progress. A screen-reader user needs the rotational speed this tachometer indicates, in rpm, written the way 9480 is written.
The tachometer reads 8400
